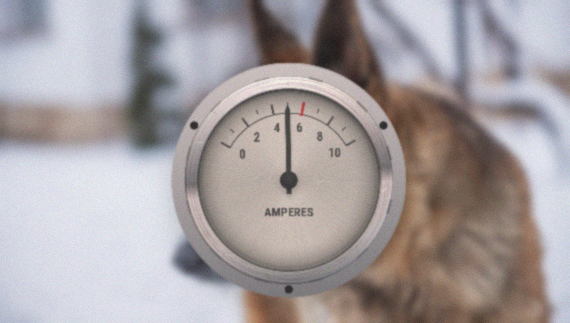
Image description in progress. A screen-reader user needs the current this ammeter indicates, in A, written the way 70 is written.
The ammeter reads 5
